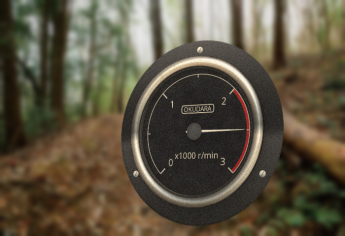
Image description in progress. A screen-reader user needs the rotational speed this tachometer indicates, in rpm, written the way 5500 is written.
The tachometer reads 2500
